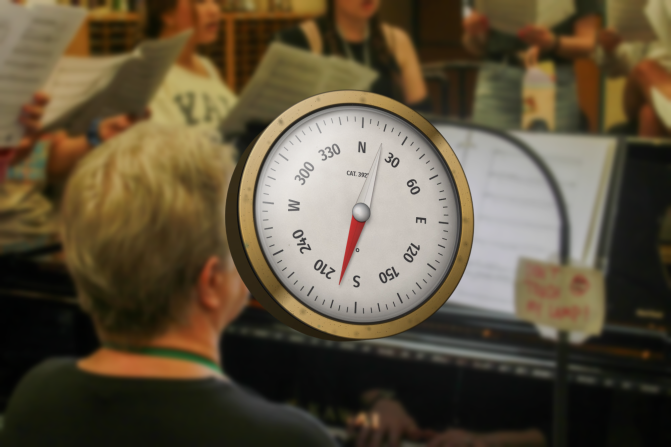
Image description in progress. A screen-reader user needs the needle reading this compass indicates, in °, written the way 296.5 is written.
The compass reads 195
